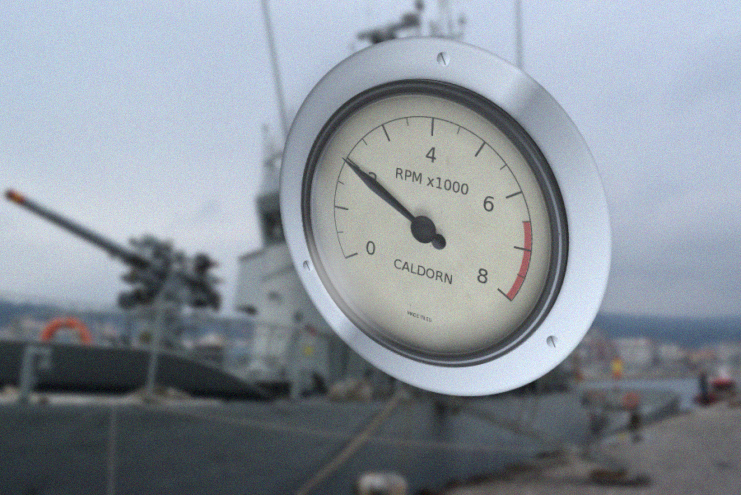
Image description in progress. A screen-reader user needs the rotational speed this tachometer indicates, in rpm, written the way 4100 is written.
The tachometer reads 2000
